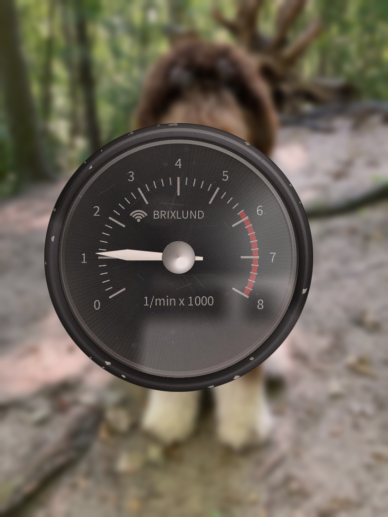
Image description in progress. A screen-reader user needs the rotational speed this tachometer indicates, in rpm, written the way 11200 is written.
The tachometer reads 1100
